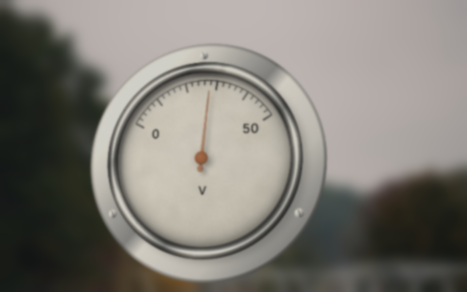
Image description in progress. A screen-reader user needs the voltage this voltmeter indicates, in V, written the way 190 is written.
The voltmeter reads 28
